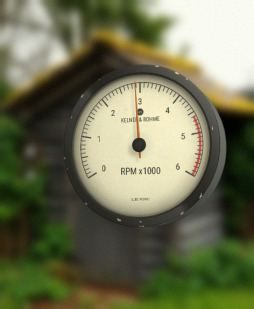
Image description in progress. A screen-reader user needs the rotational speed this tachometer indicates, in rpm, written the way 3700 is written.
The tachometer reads 2900
